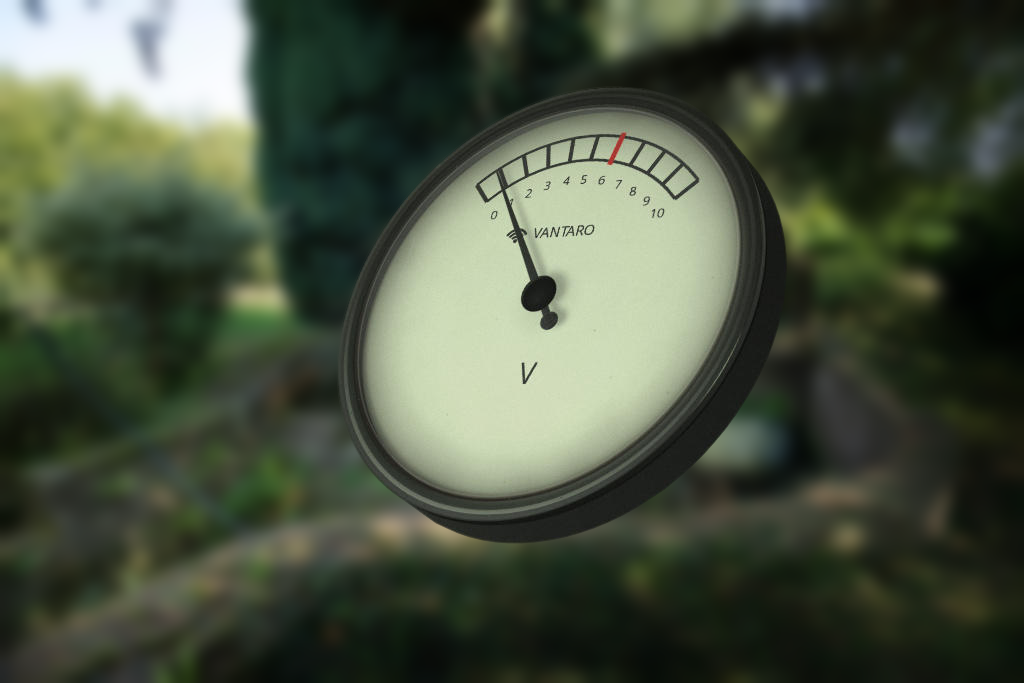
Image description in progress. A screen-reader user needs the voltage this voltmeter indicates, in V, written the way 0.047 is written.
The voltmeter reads 1
